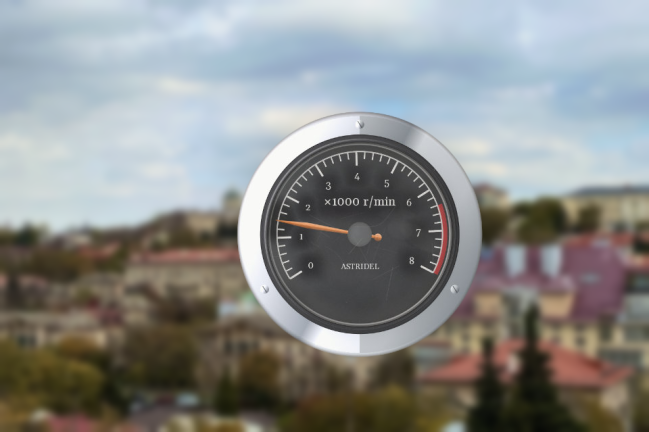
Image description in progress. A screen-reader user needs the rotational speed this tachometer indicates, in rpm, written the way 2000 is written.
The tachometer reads 1400
